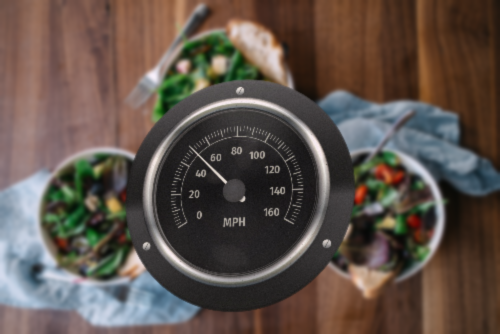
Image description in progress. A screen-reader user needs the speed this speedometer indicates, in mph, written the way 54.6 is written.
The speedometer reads 50
